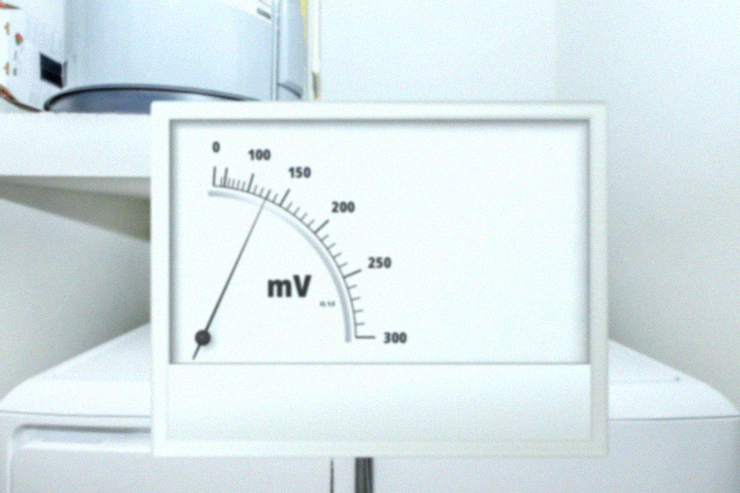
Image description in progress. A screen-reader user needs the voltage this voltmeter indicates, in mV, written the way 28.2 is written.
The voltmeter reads 130
